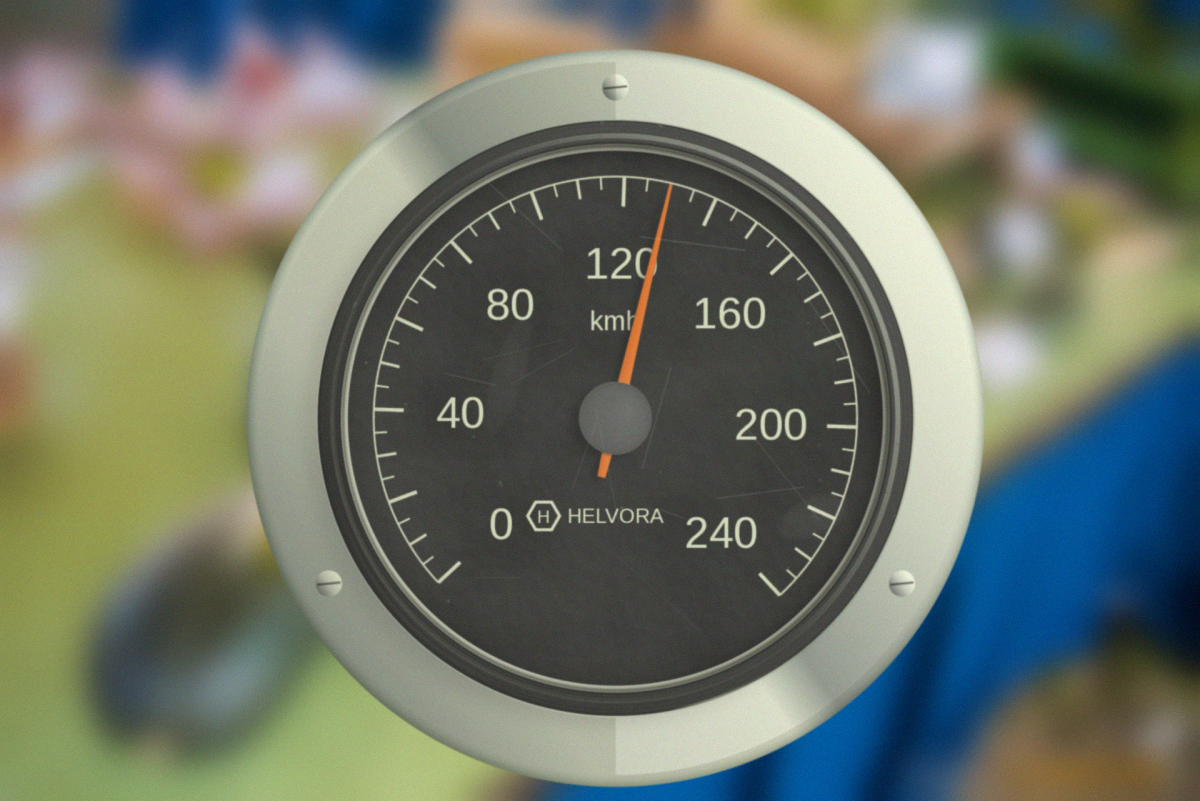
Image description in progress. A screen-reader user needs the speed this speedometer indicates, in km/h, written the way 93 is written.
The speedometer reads 130
